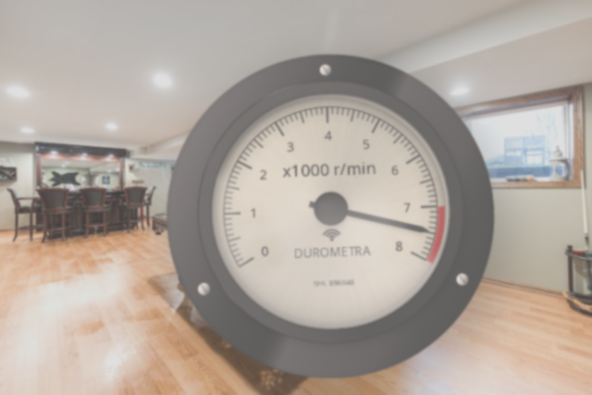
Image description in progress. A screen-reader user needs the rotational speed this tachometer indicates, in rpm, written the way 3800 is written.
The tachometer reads 7500
